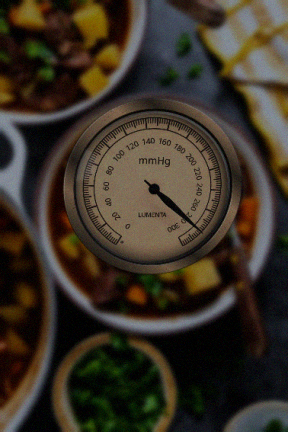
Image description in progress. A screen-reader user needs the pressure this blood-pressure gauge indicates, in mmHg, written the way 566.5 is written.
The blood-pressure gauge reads 280
